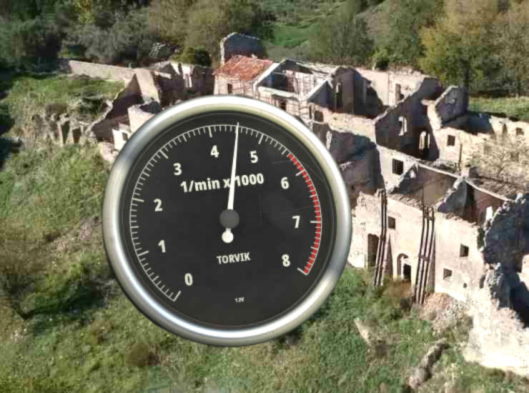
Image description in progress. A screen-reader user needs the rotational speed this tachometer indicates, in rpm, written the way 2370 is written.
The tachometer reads 4500
